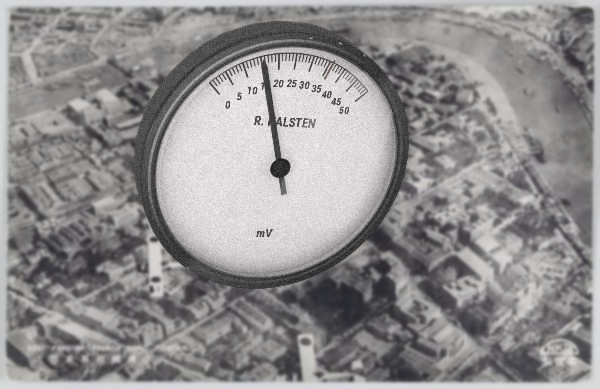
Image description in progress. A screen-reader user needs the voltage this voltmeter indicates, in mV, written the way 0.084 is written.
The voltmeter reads 15
